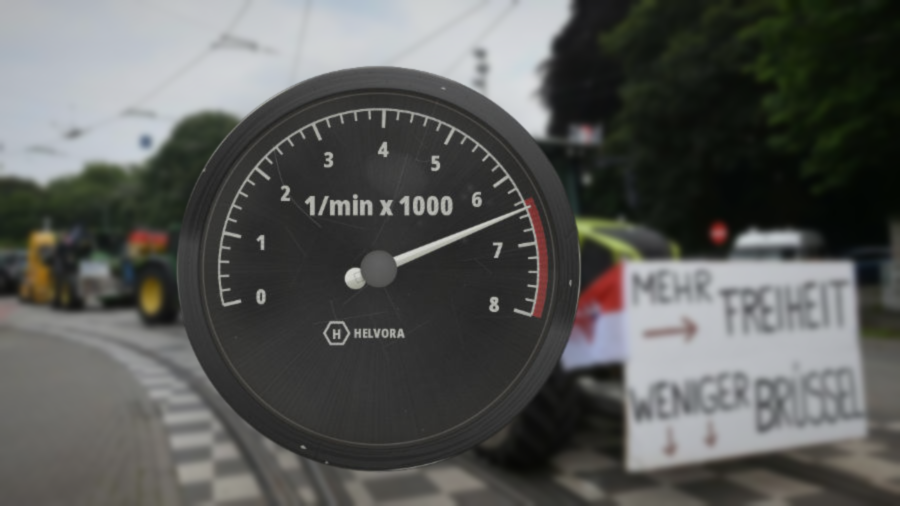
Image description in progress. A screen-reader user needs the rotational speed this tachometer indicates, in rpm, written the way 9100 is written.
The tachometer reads 6500
